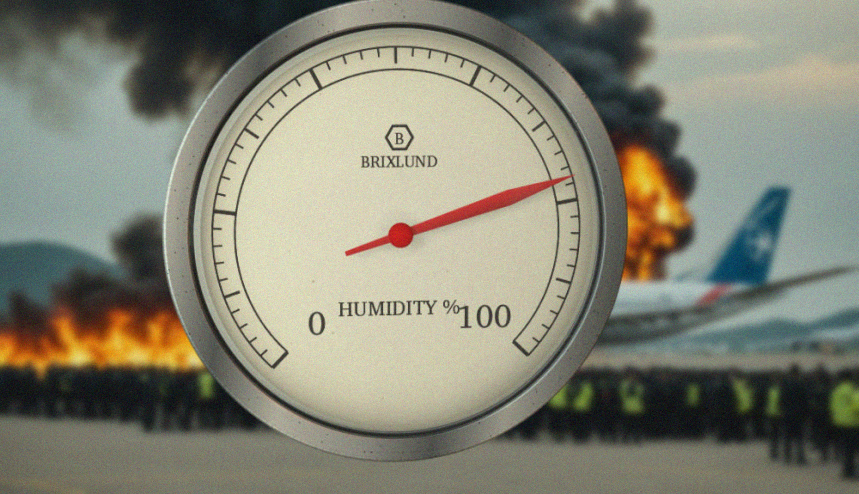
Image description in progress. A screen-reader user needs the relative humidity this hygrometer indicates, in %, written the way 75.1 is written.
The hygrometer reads 77
